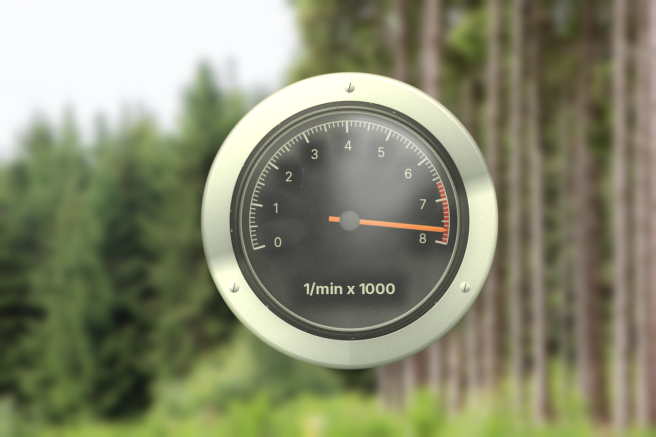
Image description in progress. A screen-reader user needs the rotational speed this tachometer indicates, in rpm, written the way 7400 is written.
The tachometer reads 7700
